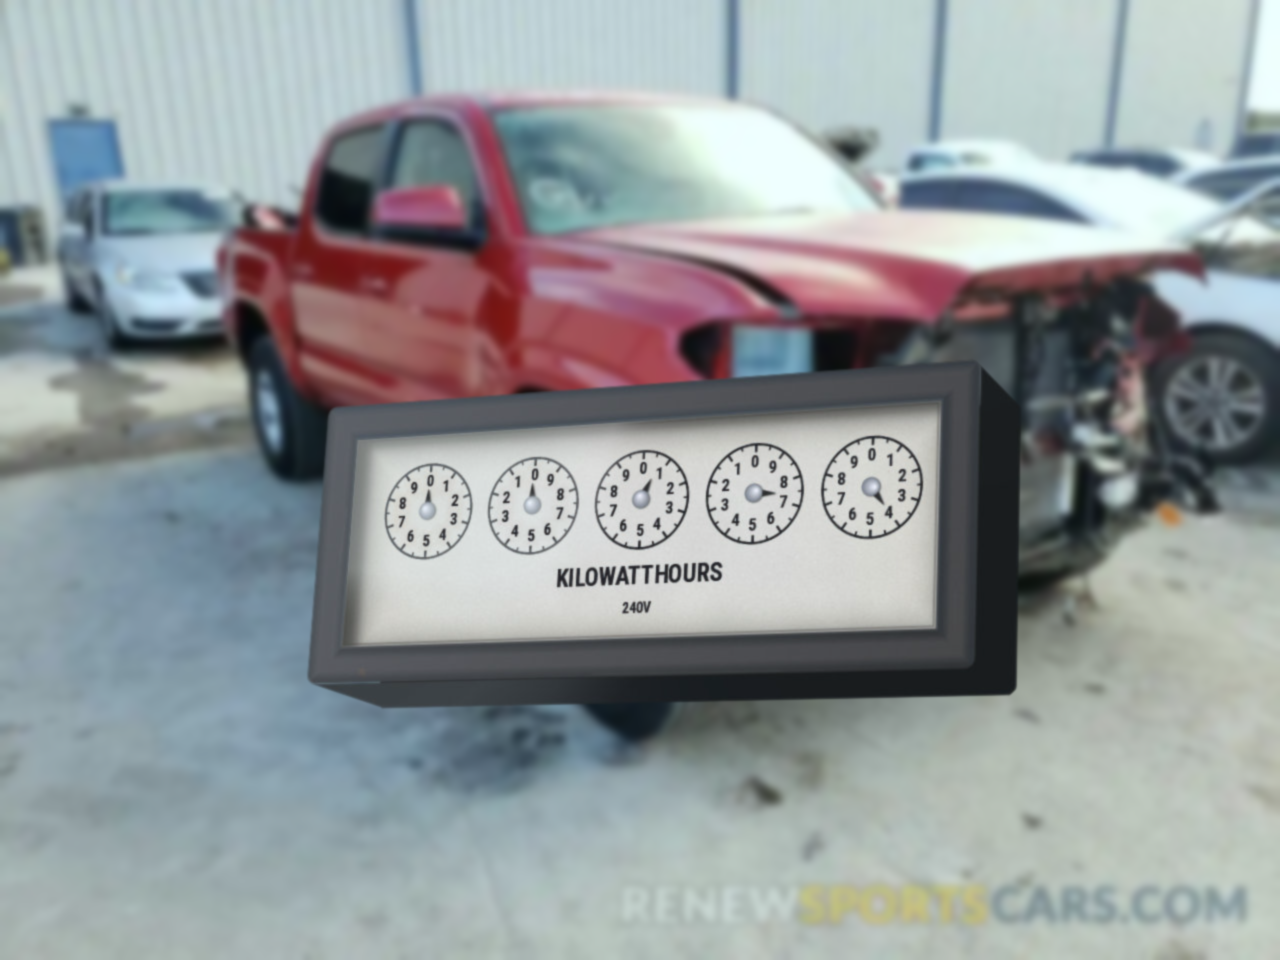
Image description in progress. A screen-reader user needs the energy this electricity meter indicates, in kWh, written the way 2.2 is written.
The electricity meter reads 74
